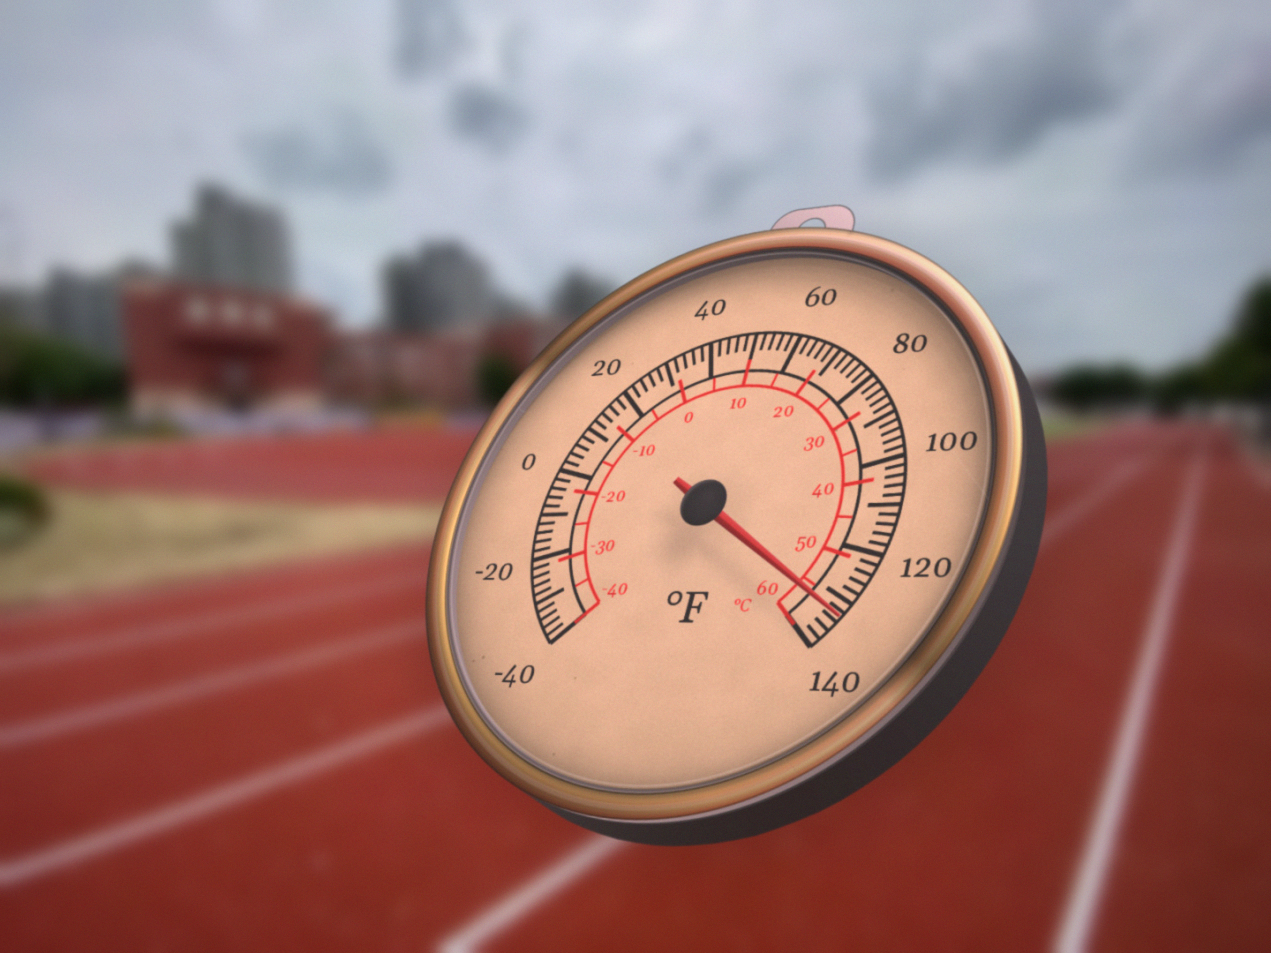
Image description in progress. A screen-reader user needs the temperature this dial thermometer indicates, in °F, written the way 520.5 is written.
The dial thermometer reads 133
